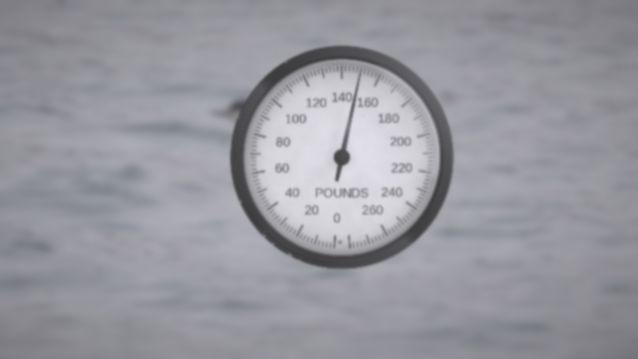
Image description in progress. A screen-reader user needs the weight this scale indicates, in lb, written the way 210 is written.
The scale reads 150
